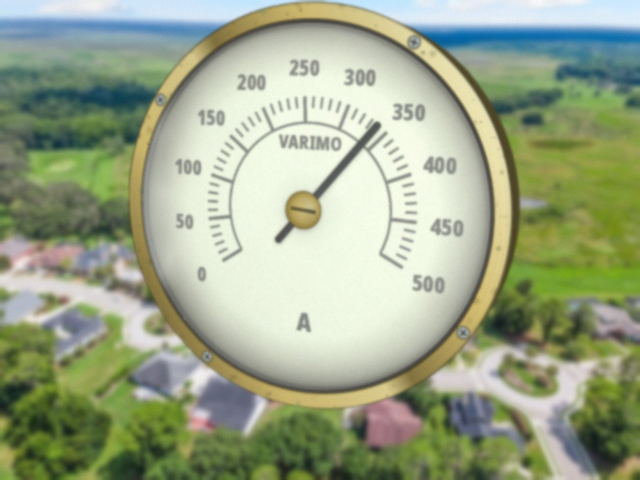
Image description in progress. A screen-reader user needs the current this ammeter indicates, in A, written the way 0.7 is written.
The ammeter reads 340
